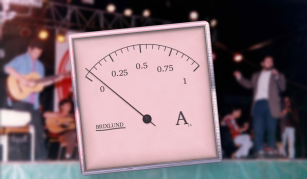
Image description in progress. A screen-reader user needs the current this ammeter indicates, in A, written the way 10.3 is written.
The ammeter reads 0.05
